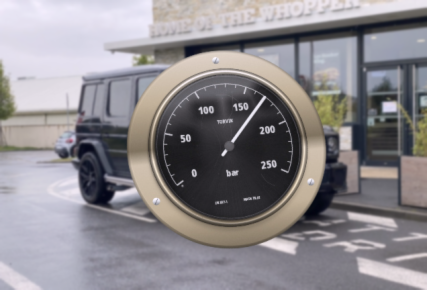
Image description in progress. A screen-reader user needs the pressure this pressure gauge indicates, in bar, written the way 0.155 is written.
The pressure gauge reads 170
